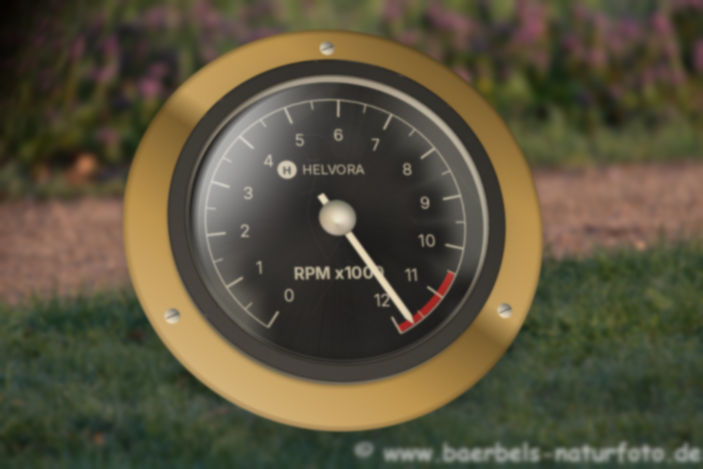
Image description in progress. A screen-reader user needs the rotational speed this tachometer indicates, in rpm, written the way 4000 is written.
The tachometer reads 11750
